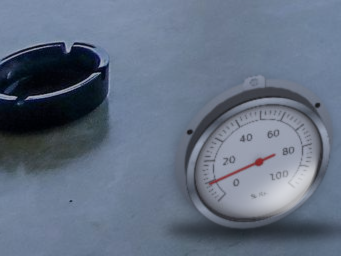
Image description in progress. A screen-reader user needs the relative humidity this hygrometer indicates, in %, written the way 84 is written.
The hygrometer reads 10
